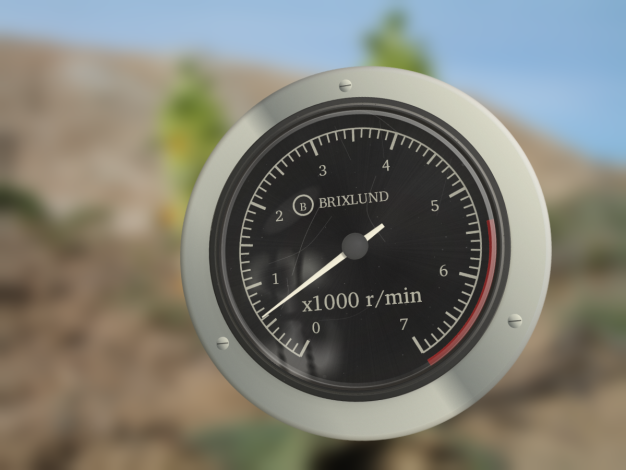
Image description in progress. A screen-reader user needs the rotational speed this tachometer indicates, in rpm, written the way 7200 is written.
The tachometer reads 600
